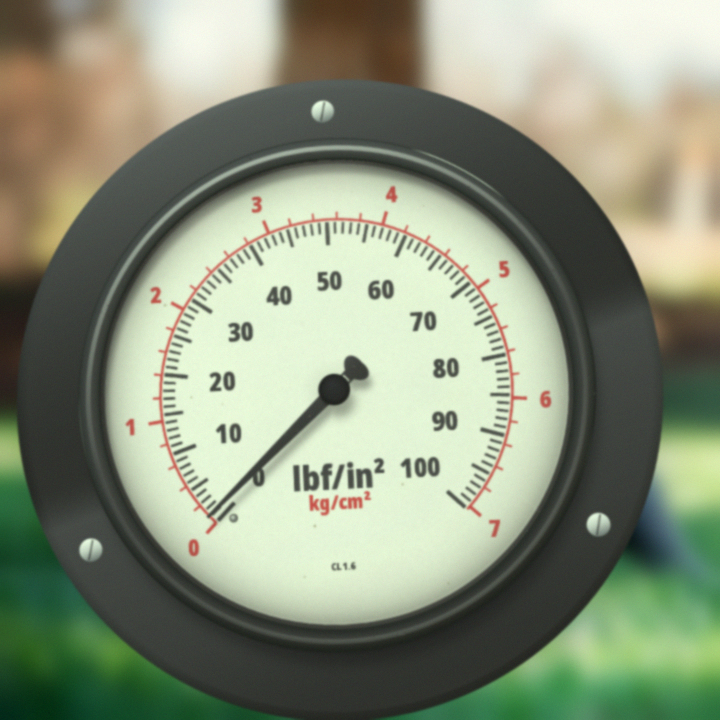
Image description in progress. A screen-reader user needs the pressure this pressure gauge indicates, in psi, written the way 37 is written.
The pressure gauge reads 1
